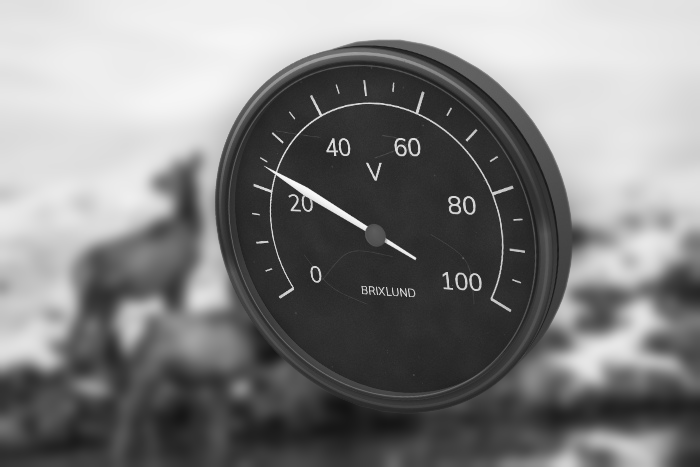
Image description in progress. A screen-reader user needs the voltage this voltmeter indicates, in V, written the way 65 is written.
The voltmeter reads 25
